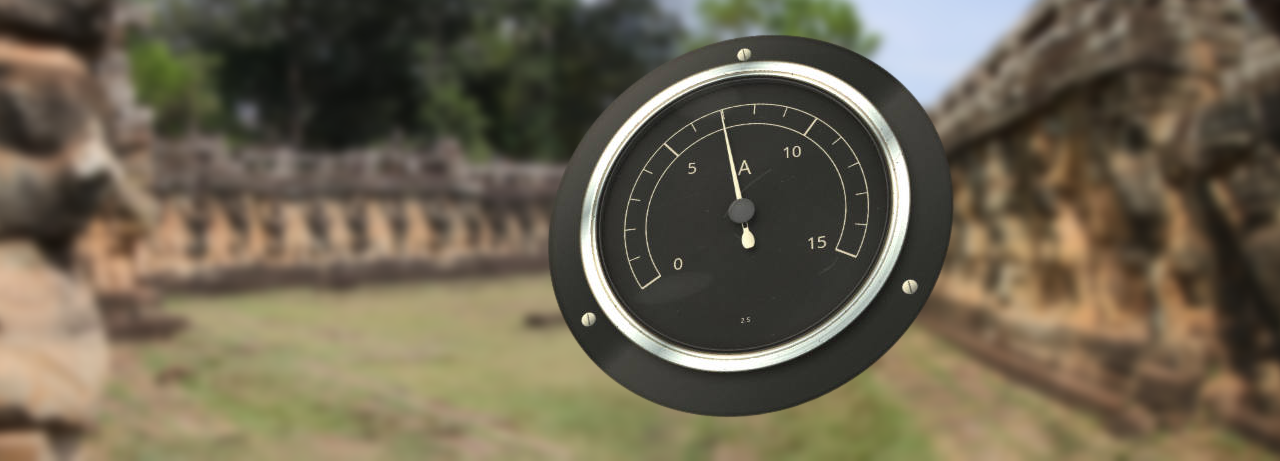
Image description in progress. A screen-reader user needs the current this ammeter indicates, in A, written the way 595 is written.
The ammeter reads 7
